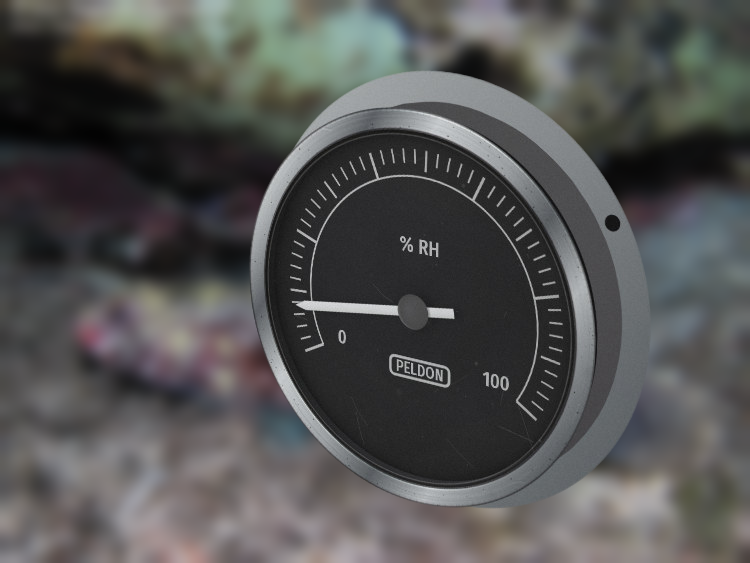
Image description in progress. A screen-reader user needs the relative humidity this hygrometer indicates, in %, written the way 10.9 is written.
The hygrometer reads 8
